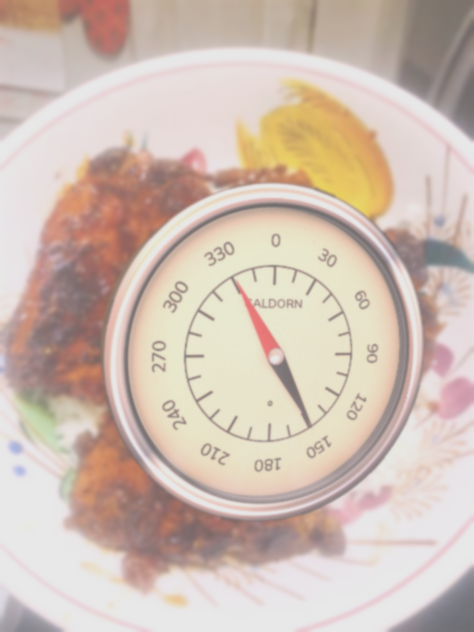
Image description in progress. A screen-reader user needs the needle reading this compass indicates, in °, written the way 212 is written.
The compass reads 330
